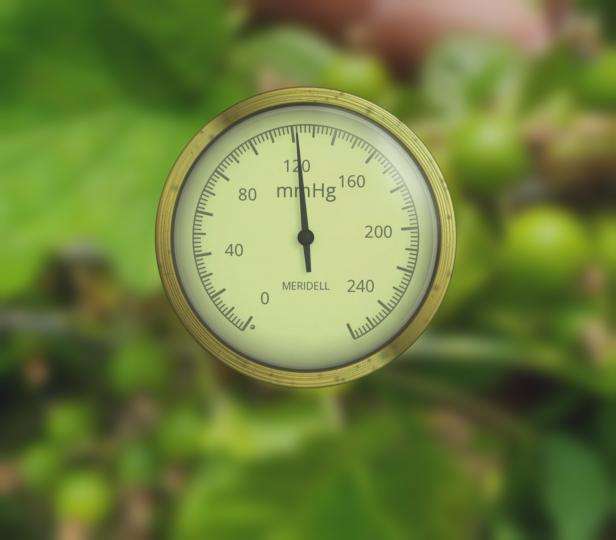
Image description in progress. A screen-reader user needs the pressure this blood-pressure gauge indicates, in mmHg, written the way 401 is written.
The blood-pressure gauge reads 122
